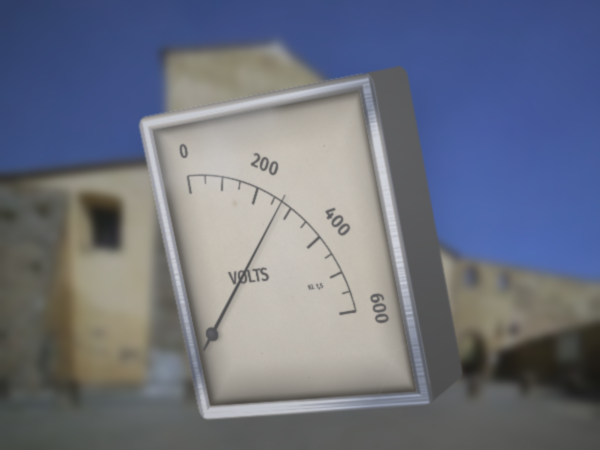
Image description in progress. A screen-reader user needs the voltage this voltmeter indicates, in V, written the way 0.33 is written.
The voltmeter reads 275
